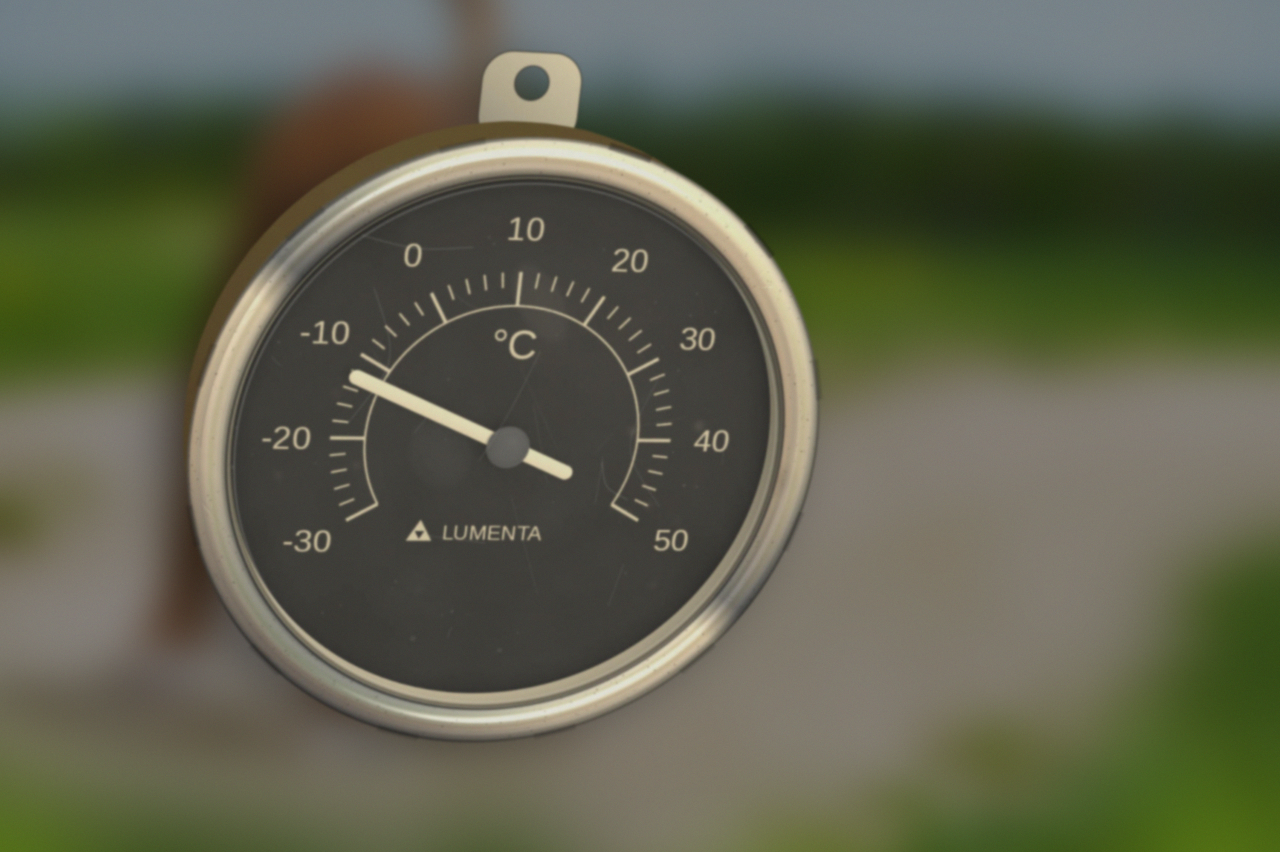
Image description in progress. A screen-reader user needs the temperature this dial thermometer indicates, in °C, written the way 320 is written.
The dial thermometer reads -12
